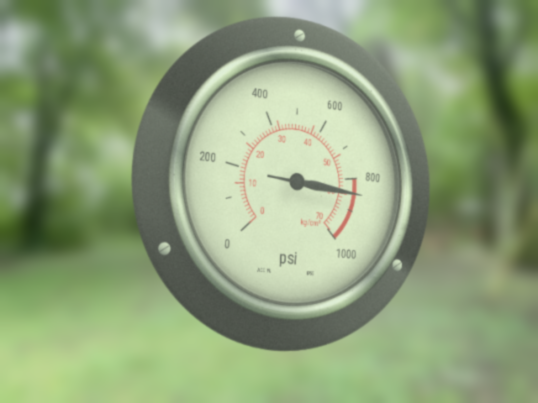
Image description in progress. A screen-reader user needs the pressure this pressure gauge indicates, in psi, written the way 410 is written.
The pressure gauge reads 850
